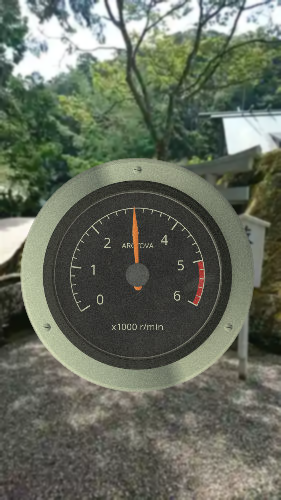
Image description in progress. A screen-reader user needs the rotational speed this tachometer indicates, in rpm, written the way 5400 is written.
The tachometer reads 3000
